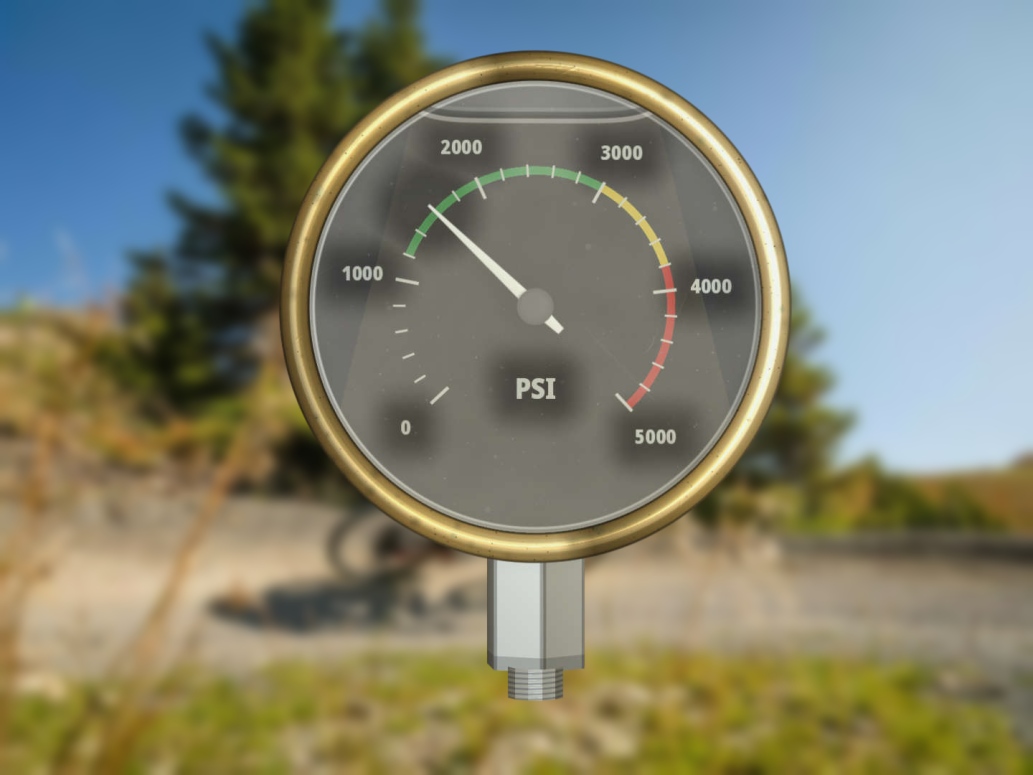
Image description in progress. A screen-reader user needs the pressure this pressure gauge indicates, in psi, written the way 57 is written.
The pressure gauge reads 1600
